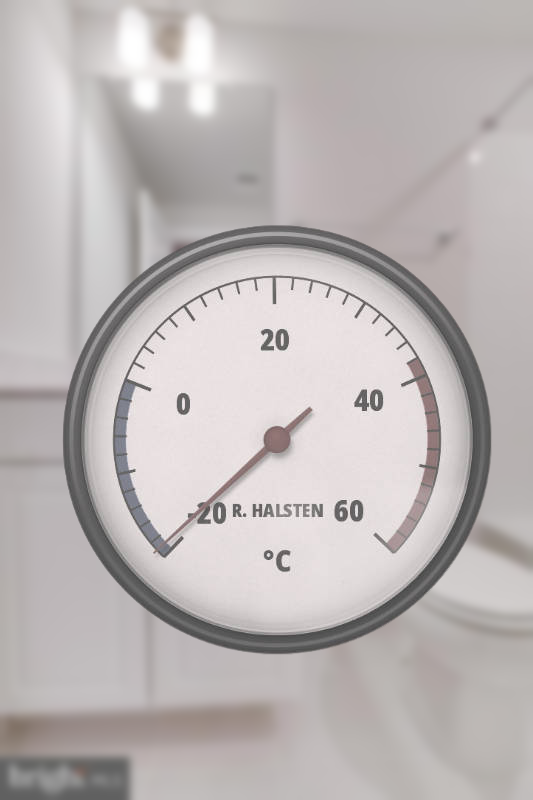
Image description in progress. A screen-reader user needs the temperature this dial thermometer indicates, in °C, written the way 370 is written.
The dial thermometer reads -19
